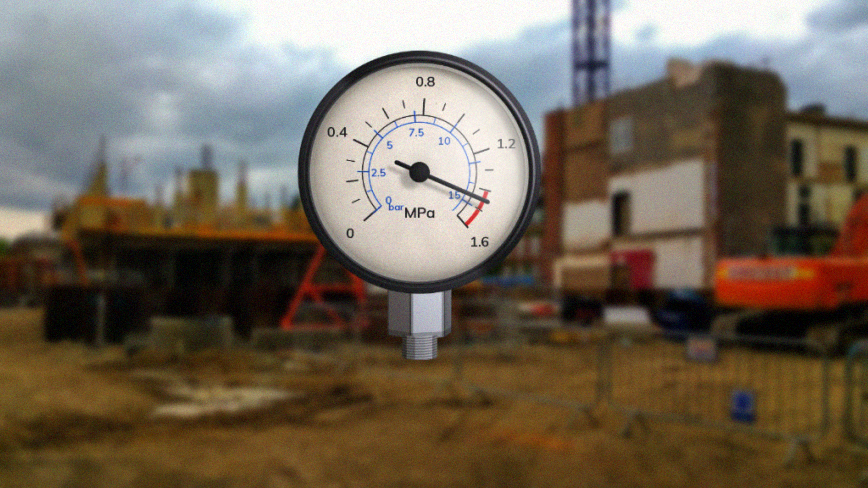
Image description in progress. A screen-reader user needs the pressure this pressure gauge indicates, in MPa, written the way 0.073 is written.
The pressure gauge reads 1.45
